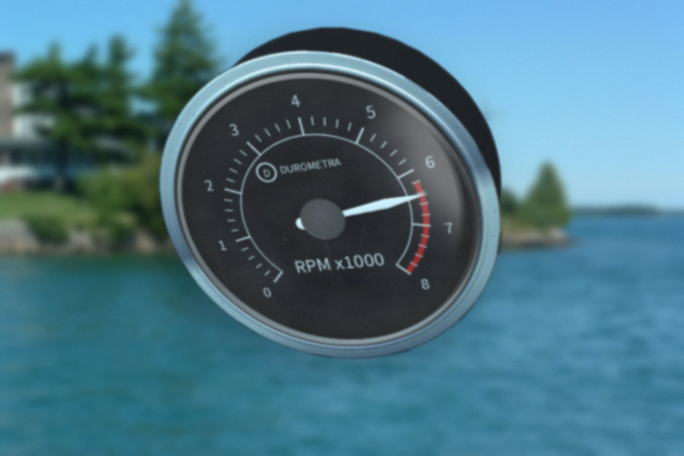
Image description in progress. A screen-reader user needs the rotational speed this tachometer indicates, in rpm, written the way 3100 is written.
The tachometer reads 6400
